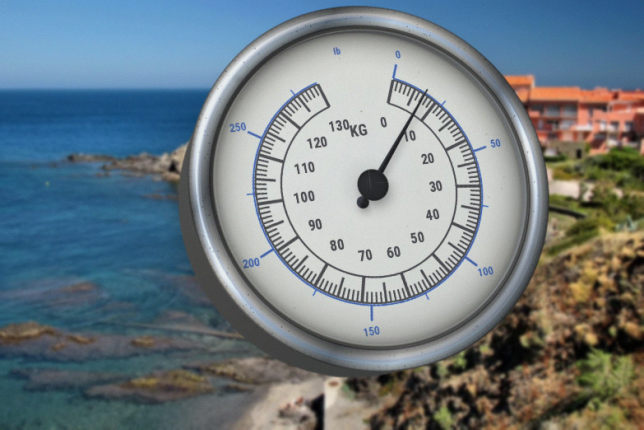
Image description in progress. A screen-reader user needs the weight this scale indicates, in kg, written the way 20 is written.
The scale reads 7
